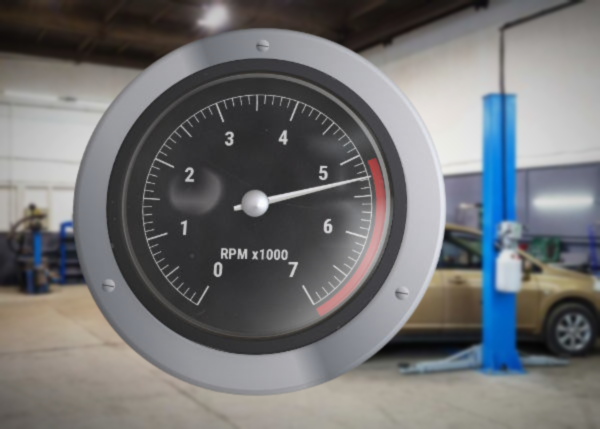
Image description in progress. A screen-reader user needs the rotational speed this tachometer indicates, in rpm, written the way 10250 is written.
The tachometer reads 5300
